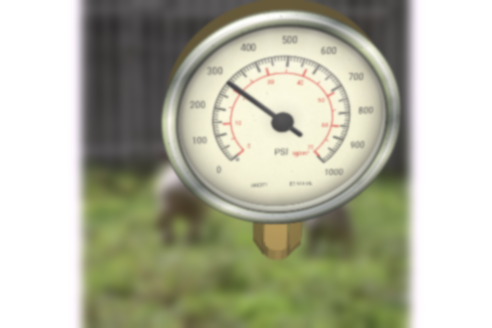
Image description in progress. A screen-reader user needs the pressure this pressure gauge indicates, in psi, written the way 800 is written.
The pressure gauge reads 300
